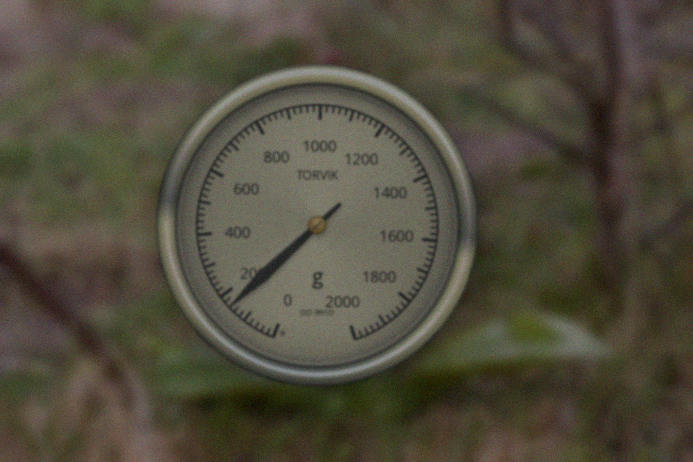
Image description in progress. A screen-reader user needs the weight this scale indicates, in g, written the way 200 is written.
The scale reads 160
